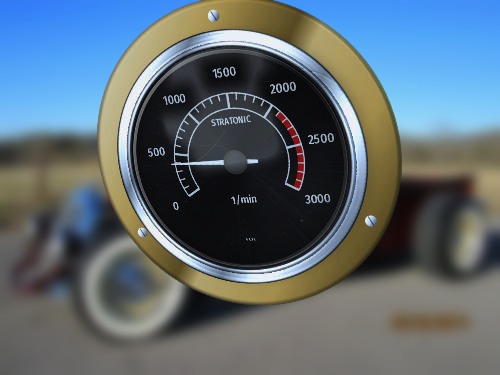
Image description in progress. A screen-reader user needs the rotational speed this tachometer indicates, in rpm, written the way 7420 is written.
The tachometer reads 400
